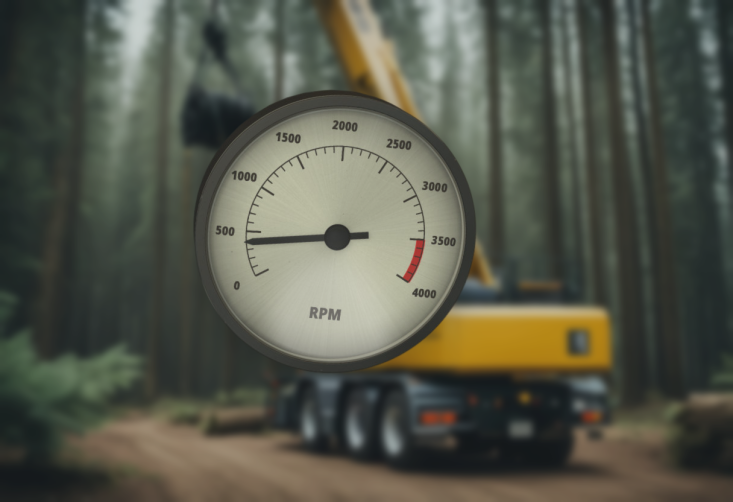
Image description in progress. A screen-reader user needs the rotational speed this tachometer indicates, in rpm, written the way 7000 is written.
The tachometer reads 400
